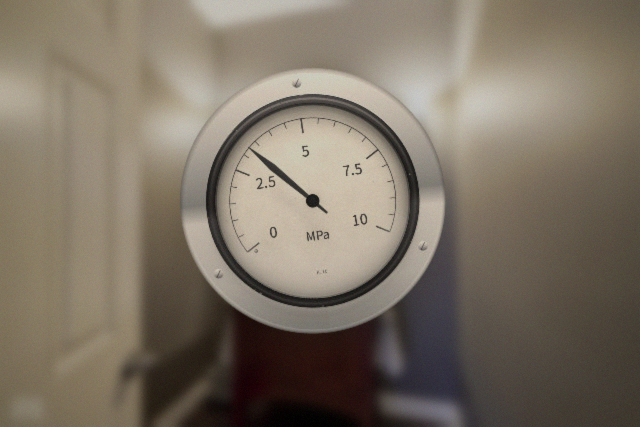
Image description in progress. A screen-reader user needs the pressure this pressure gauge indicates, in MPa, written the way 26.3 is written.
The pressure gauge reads 3.25
